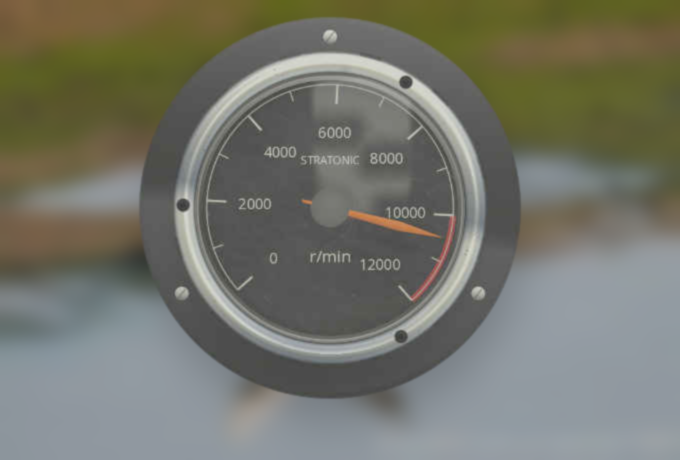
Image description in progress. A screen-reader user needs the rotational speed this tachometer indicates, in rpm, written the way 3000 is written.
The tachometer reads 10500
